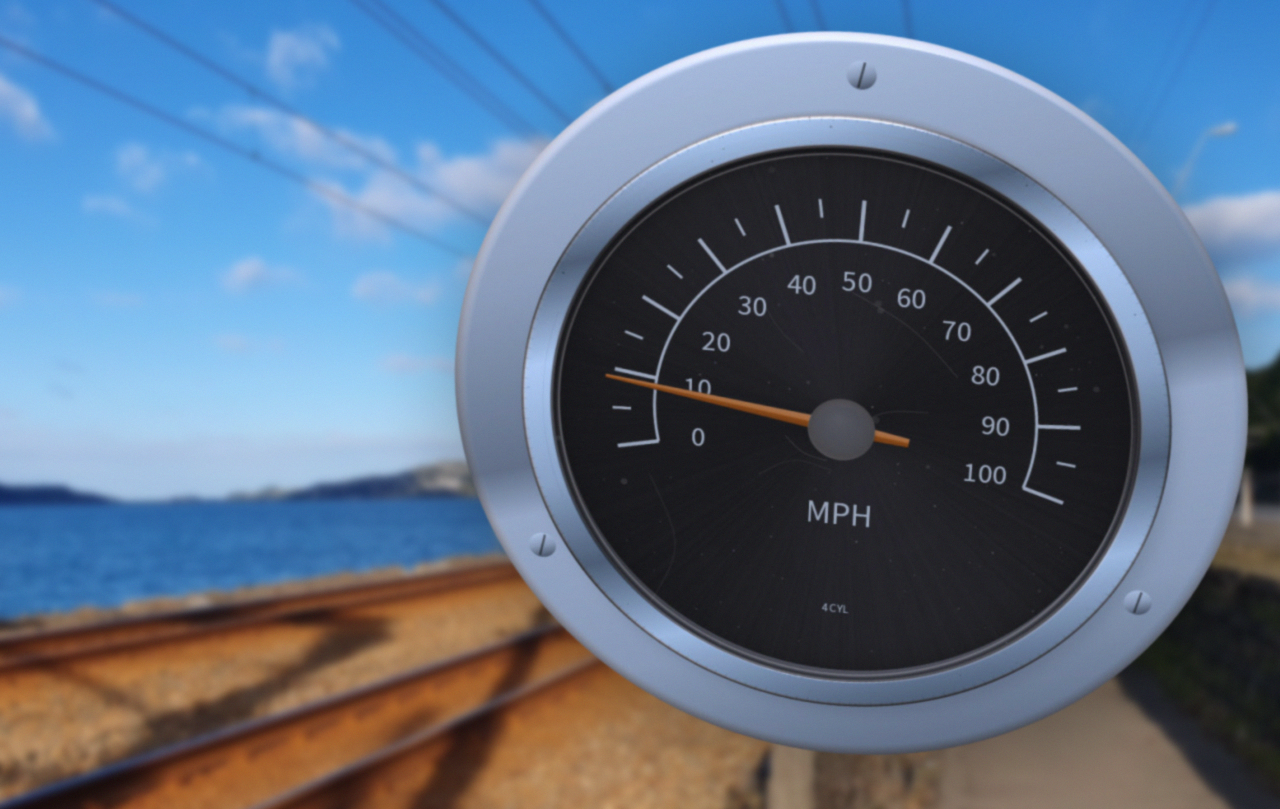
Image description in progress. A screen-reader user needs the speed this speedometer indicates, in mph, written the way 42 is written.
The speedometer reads 10
